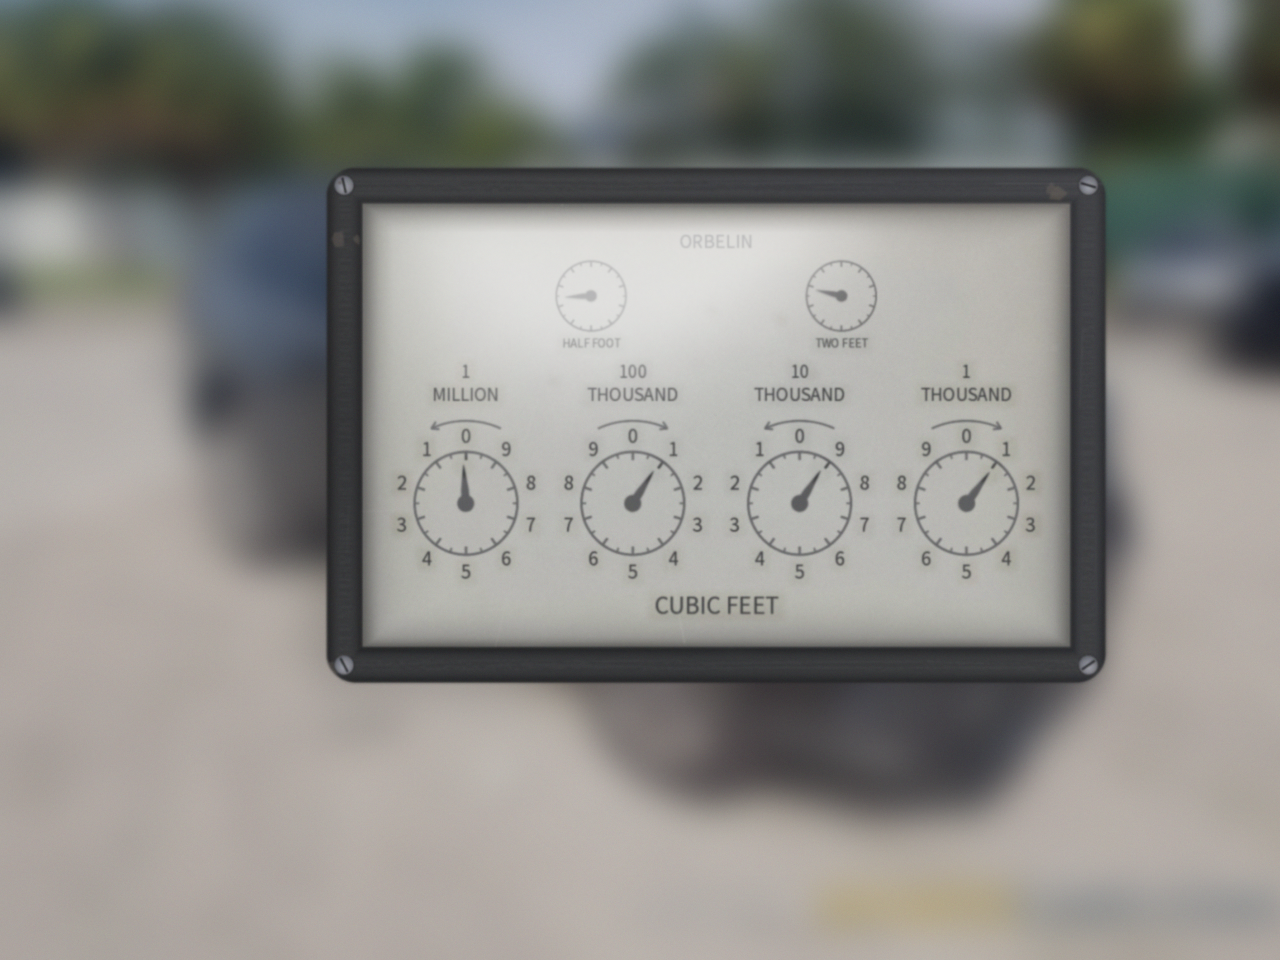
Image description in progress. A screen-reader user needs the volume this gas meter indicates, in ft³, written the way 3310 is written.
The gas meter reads 9100
